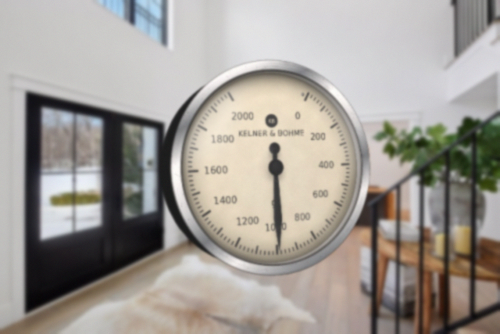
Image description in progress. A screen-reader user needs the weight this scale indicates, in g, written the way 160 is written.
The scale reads 1000
